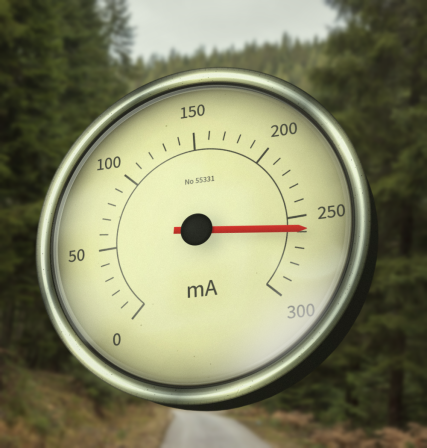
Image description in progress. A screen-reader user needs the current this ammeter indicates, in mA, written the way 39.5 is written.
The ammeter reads 260
